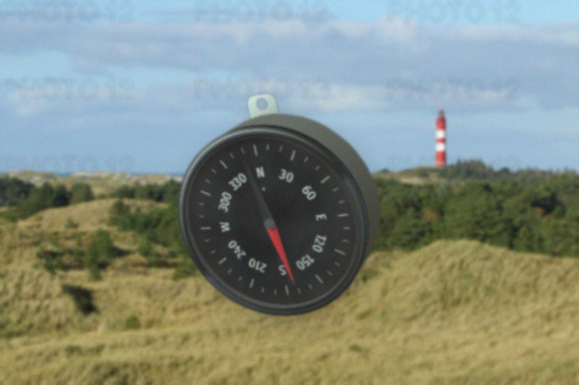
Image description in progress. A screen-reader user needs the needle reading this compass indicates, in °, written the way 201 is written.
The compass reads 170
